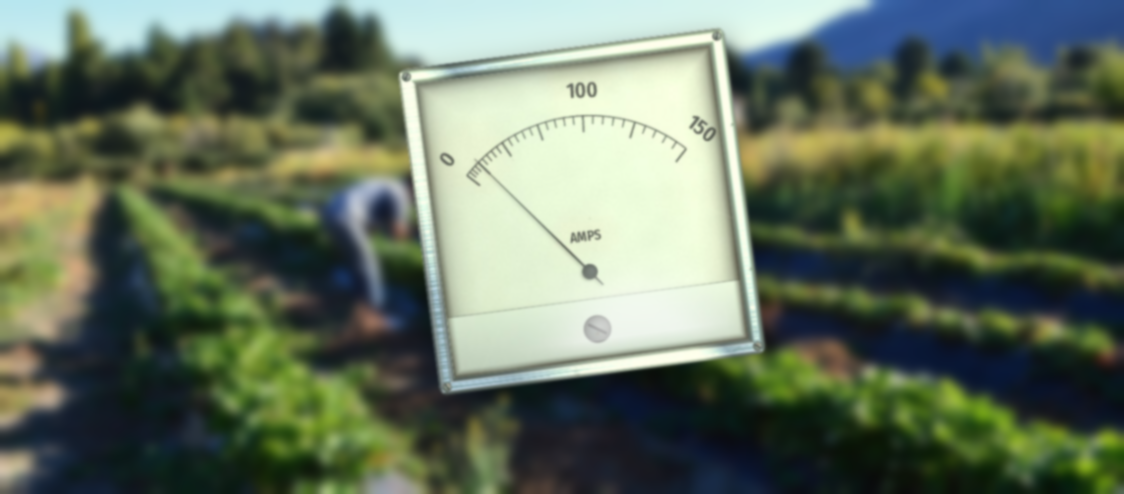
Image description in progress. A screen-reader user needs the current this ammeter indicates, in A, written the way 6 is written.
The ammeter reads 25
